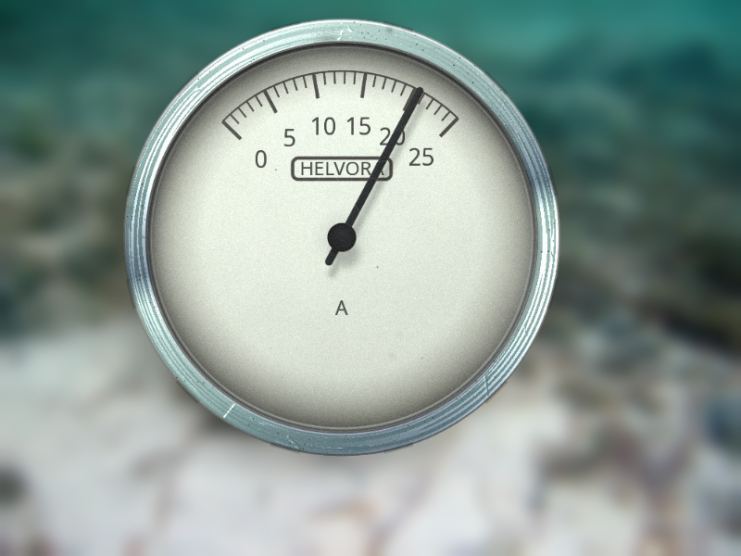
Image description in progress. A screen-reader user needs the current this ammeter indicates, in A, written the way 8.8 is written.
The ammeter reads 20.5
